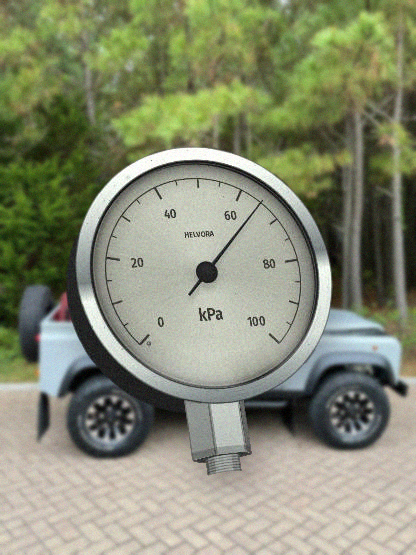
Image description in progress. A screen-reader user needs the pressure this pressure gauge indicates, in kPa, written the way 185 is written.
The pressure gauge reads 65
